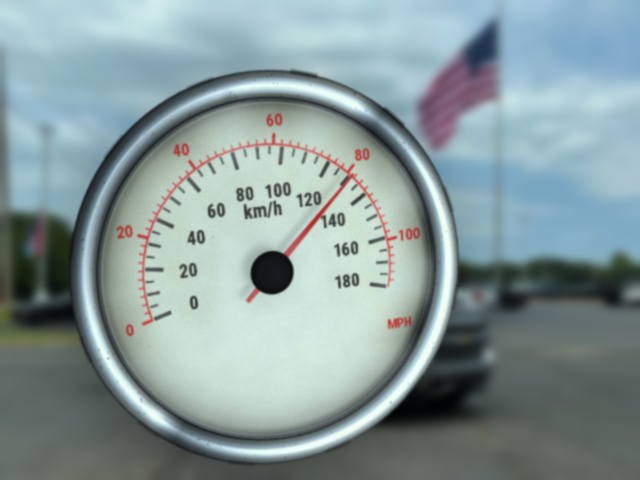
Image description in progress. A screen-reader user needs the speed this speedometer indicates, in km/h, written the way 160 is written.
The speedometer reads 130
